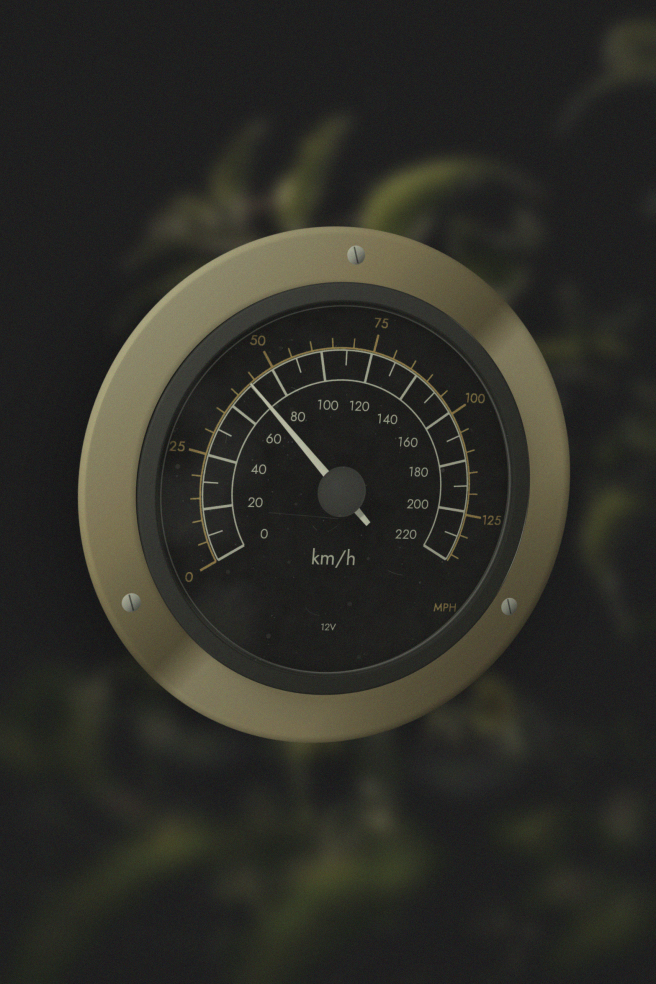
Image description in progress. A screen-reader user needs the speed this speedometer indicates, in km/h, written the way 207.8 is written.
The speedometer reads 70
